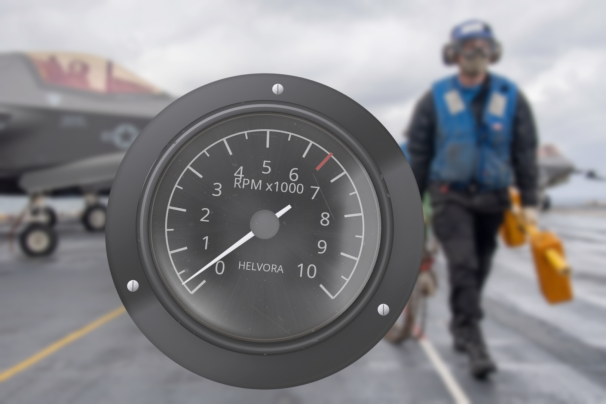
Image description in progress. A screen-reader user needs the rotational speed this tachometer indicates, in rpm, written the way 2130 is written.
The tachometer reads 250
